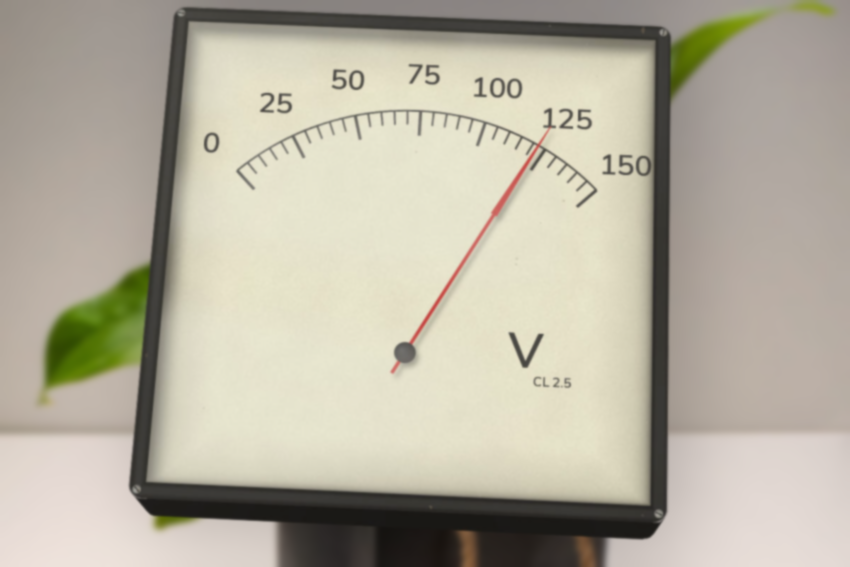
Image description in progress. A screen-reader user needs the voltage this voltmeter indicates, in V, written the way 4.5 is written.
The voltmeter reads 122.5
